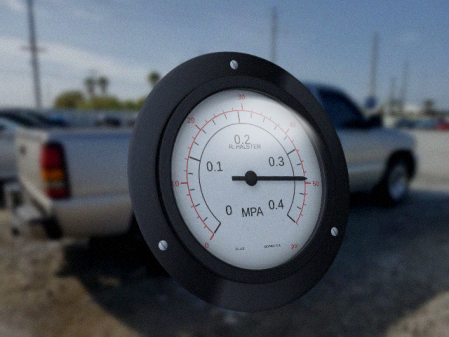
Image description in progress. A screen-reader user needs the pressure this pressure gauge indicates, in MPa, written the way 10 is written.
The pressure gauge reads 0.34
